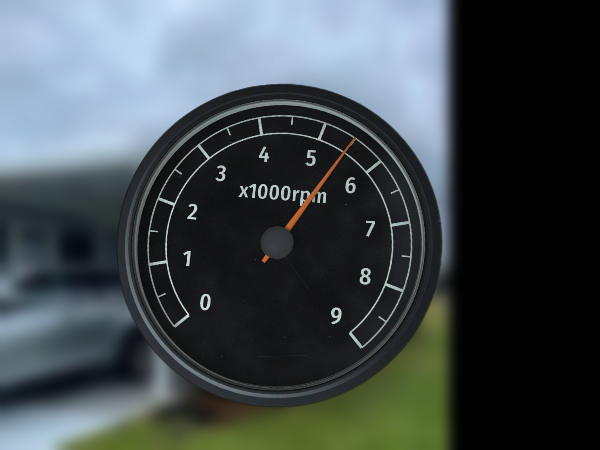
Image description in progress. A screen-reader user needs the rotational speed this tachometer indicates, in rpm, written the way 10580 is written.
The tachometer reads 5500
